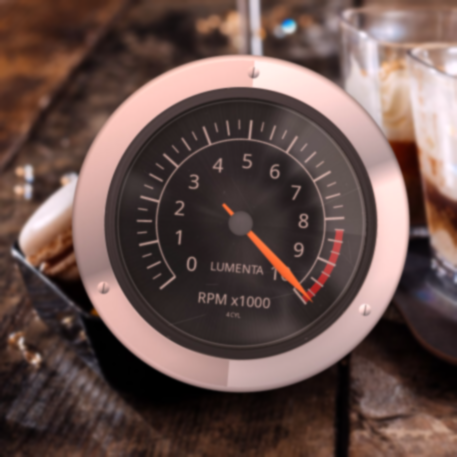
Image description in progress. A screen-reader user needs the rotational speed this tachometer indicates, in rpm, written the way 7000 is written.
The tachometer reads 9875
